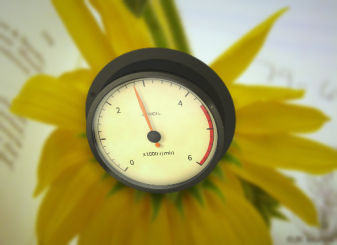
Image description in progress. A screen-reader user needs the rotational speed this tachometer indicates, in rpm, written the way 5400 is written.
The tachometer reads 2800
